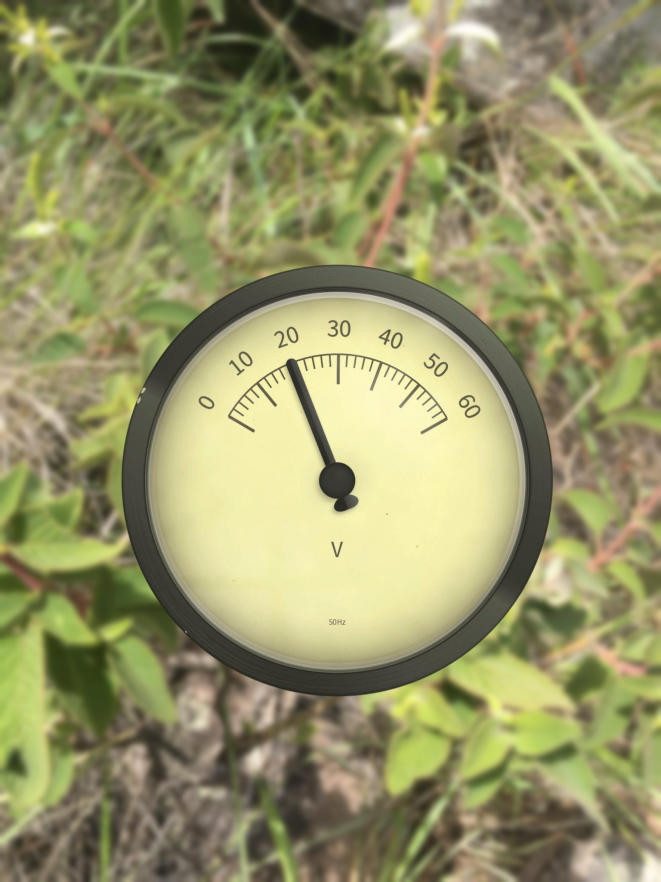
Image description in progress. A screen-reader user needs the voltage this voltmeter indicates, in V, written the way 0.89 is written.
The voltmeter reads 19
